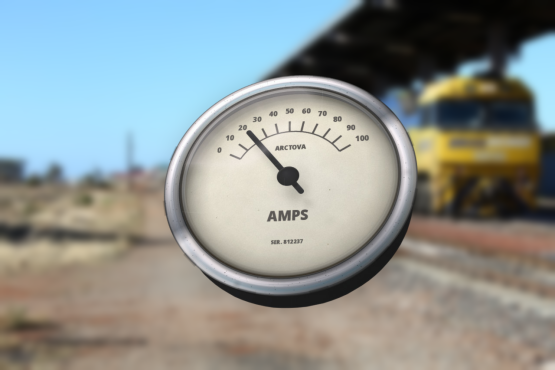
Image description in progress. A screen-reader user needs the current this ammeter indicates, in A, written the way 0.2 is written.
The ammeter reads 20
